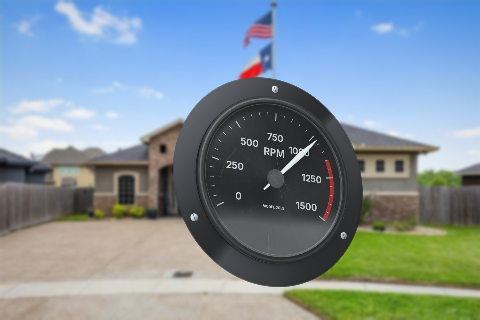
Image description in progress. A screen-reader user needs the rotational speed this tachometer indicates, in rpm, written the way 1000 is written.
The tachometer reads 1025
